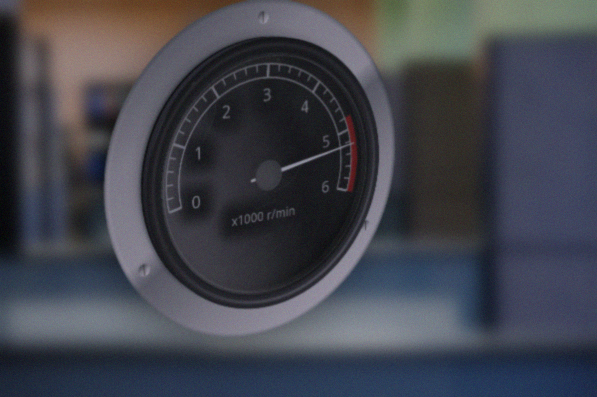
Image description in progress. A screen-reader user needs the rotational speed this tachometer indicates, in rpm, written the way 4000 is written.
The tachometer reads 5200
